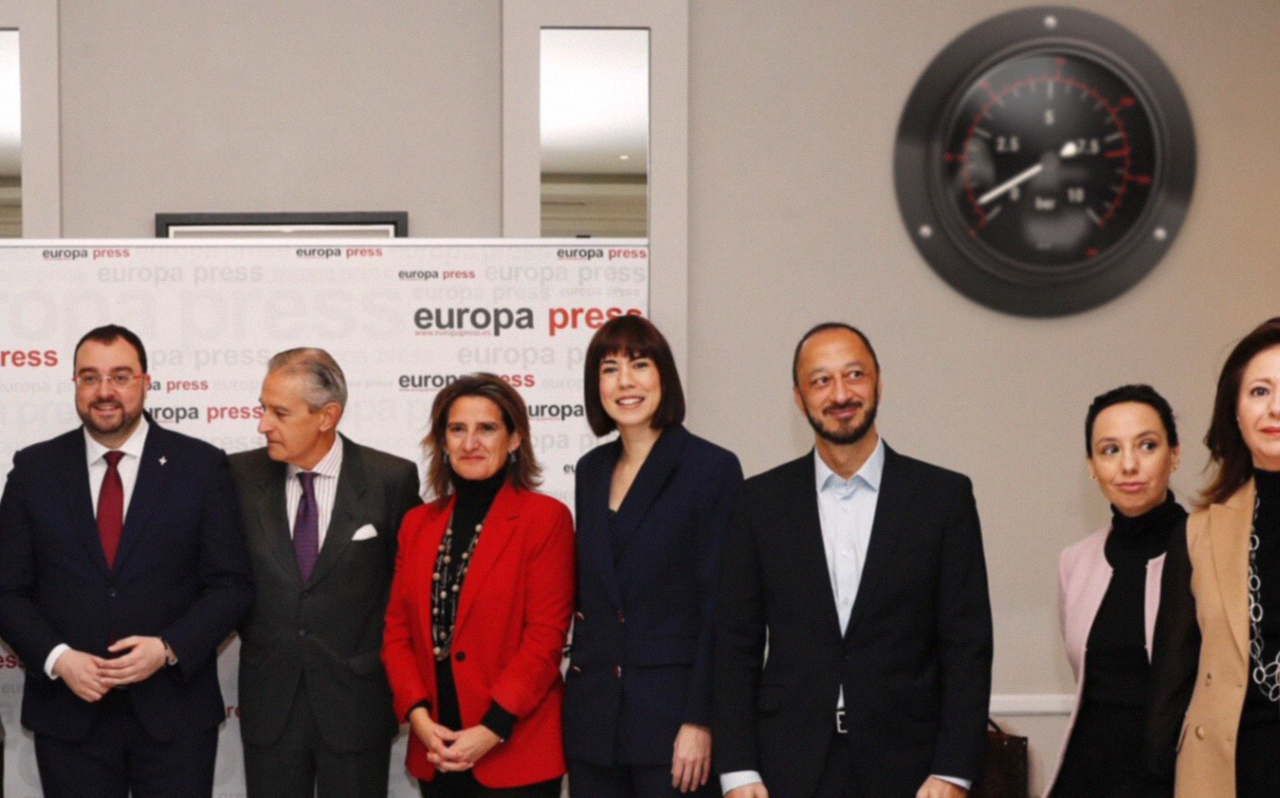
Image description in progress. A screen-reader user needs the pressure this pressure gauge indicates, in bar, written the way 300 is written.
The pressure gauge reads 0.5
